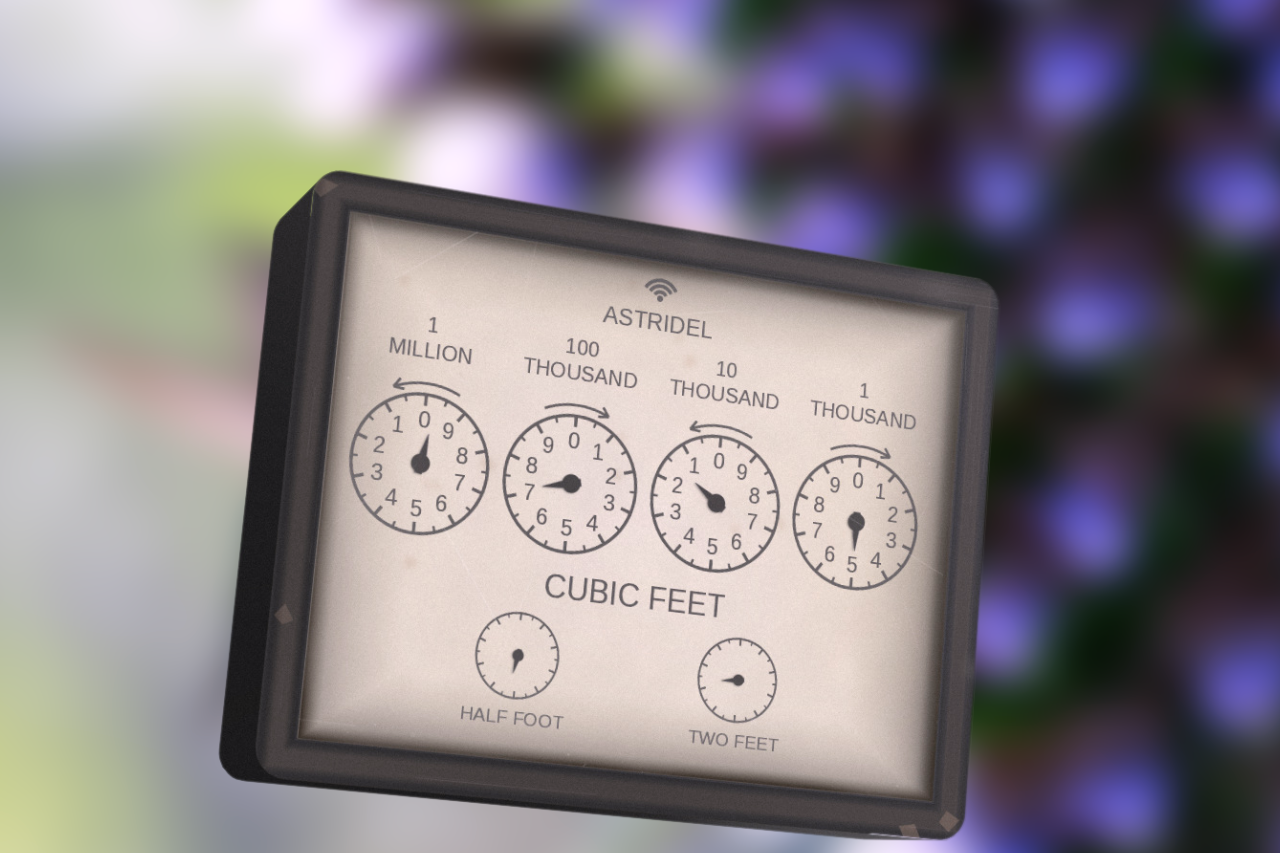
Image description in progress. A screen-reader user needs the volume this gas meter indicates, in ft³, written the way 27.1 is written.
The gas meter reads 971500
